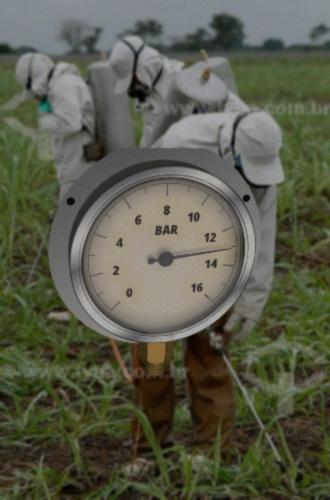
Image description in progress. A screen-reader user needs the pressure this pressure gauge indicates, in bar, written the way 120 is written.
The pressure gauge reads 13
